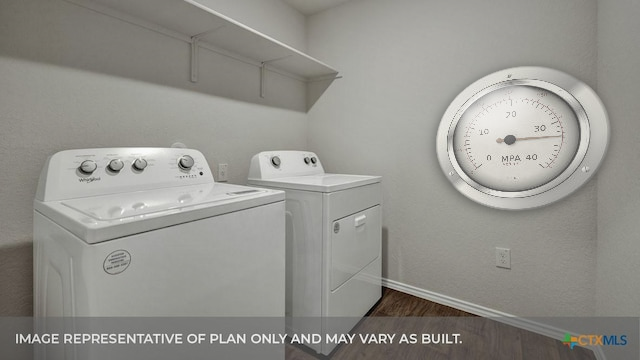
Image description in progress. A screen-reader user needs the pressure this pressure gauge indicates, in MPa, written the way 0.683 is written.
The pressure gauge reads 33
